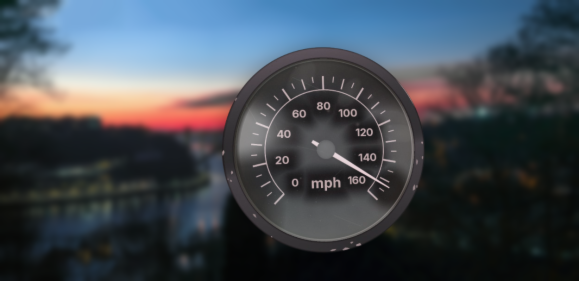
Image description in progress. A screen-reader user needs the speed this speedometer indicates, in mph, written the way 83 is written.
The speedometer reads 152.5
